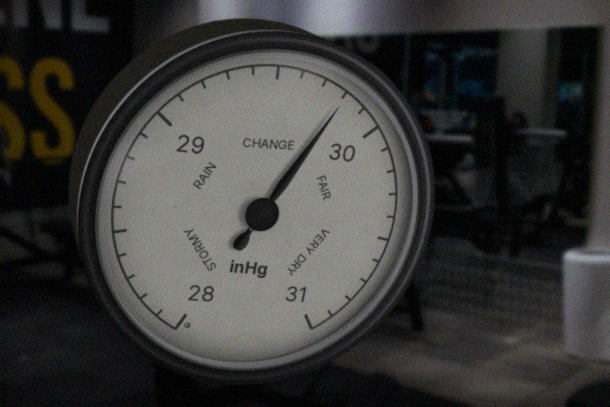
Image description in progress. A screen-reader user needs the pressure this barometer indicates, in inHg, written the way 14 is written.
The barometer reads 29.8
